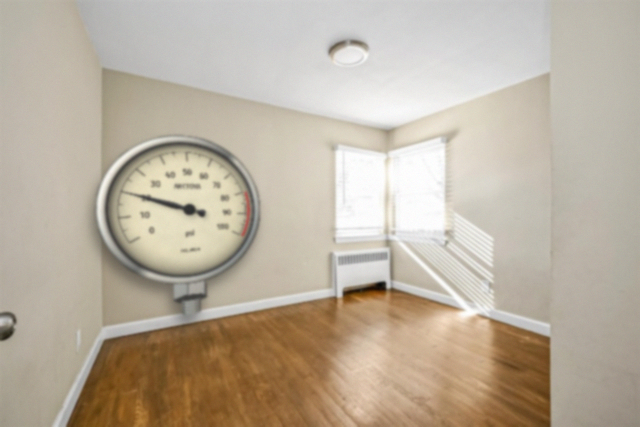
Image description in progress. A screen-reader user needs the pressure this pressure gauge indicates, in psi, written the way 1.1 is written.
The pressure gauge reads 20
